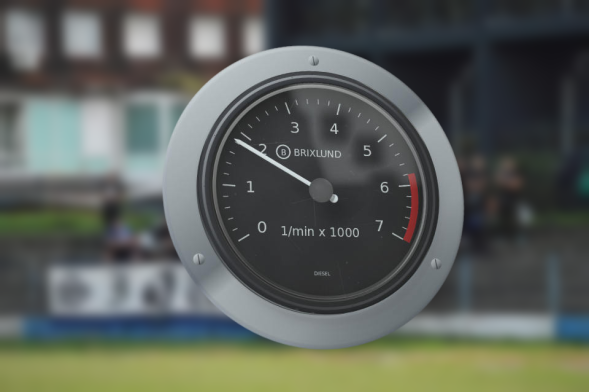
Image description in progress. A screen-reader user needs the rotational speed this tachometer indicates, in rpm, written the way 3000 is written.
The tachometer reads 1800
